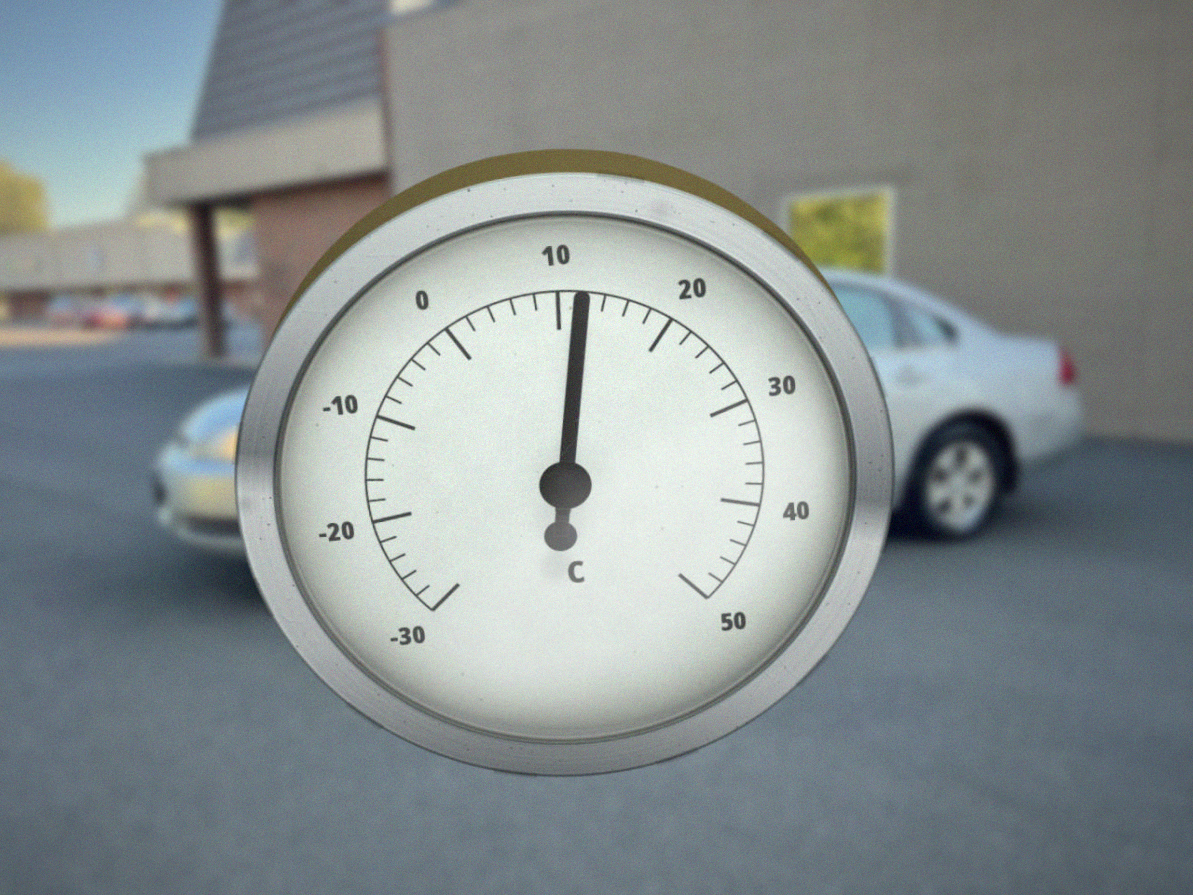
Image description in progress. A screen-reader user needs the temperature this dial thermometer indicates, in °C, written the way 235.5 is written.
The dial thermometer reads 12
